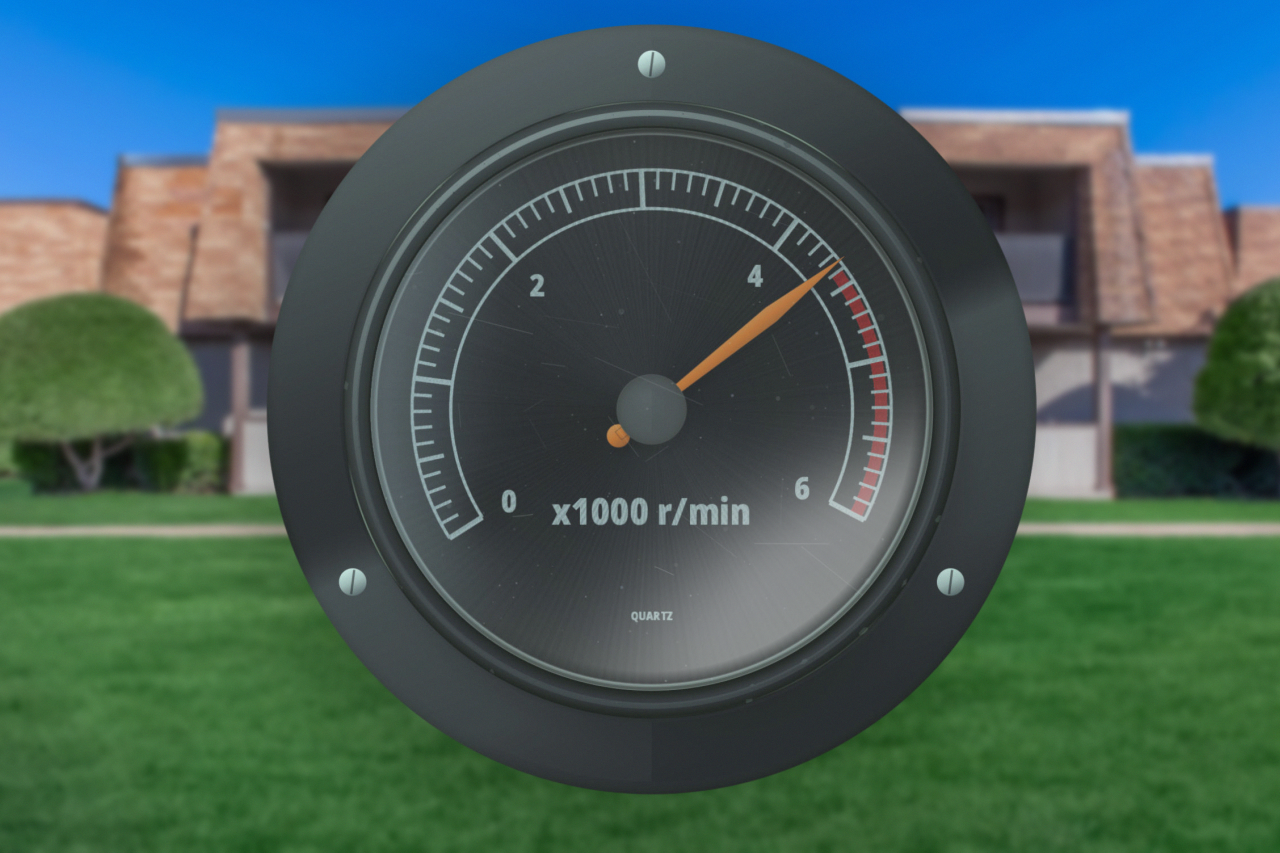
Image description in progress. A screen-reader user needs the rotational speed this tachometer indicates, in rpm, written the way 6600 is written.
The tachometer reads 4350
